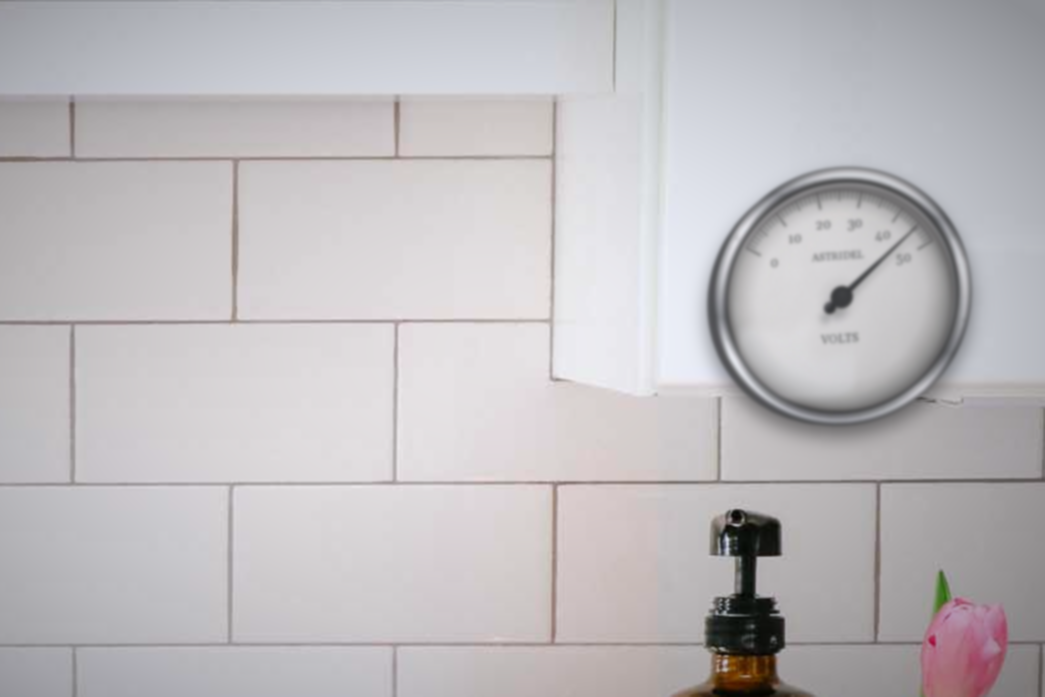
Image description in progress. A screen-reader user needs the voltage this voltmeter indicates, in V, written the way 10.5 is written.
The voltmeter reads 45
